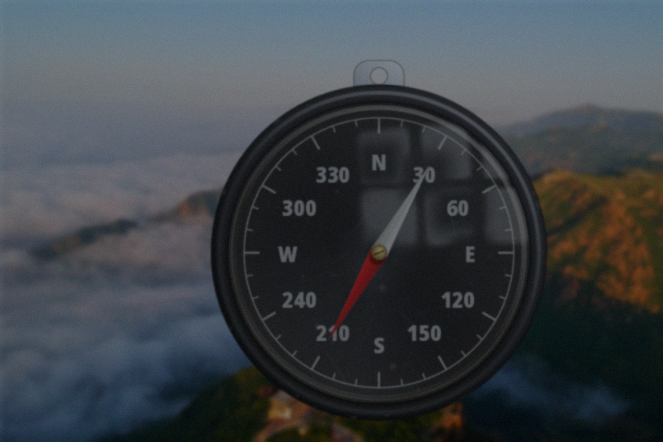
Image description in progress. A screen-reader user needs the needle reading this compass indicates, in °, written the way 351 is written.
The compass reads 210
